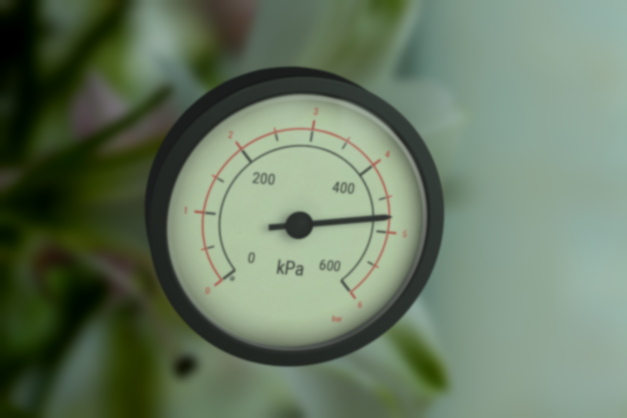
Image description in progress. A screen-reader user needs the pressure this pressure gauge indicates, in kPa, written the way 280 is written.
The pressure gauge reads 475
